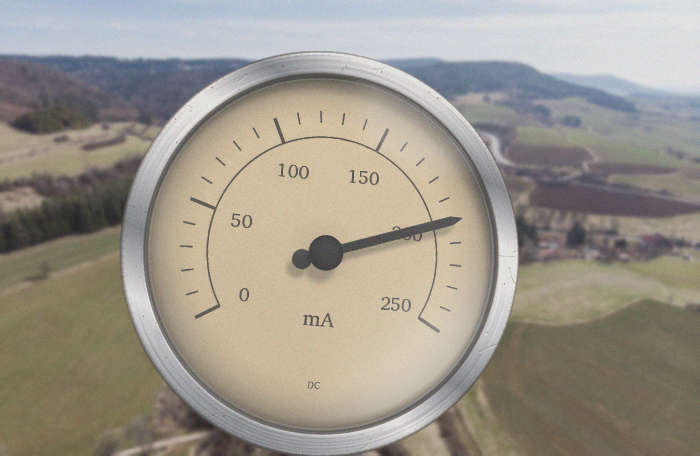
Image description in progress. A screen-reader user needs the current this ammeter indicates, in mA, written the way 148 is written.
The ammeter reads 200
